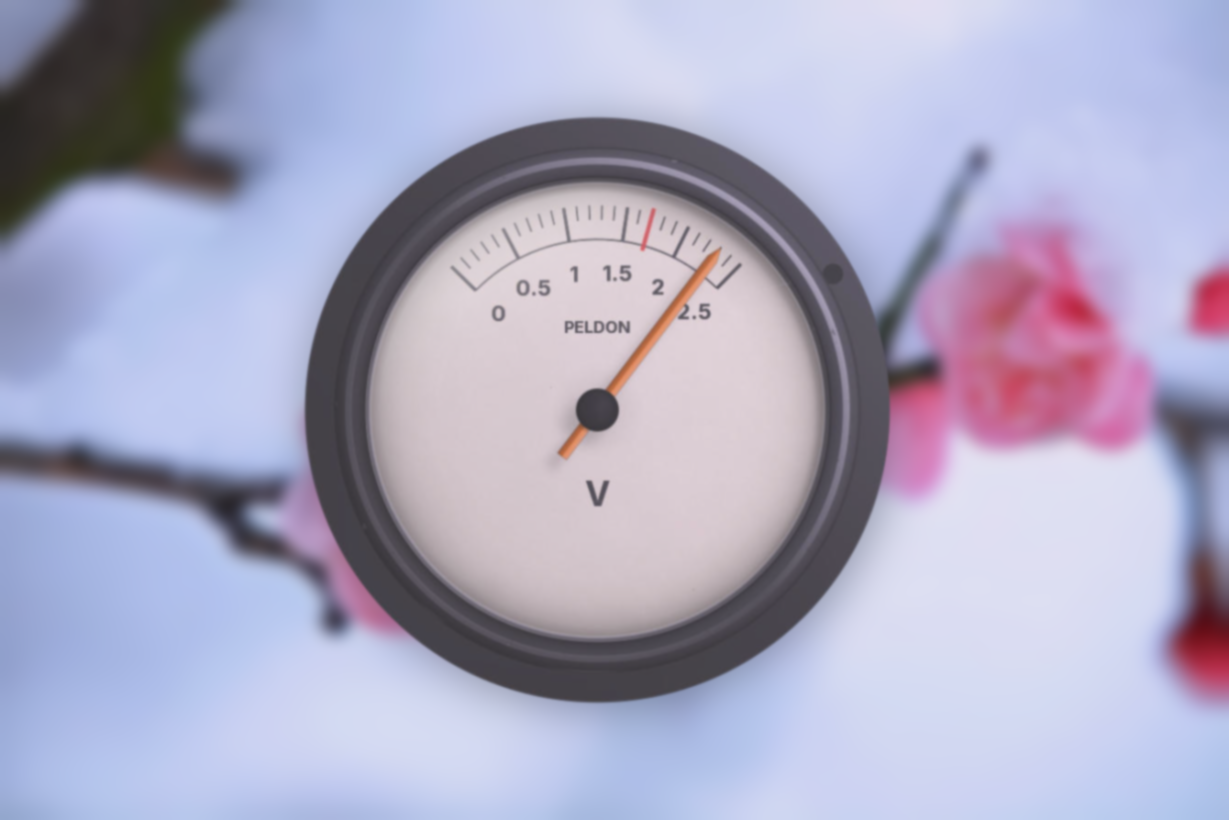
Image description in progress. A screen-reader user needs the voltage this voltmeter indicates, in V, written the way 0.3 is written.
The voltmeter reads 2.3
